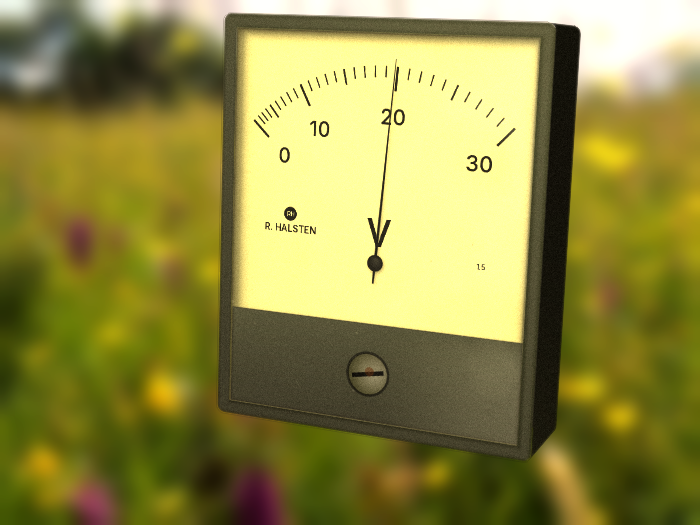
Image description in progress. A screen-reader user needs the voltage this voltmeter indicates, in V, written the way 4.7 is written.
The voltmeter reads 20
